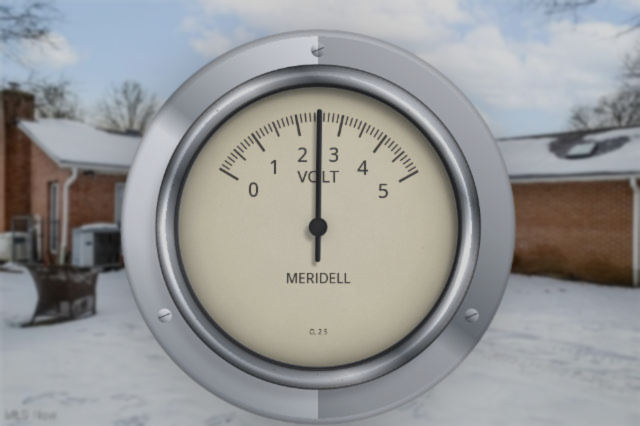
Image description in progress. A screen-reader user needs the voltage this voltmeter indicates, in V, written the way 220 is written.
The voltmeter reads 2.5
